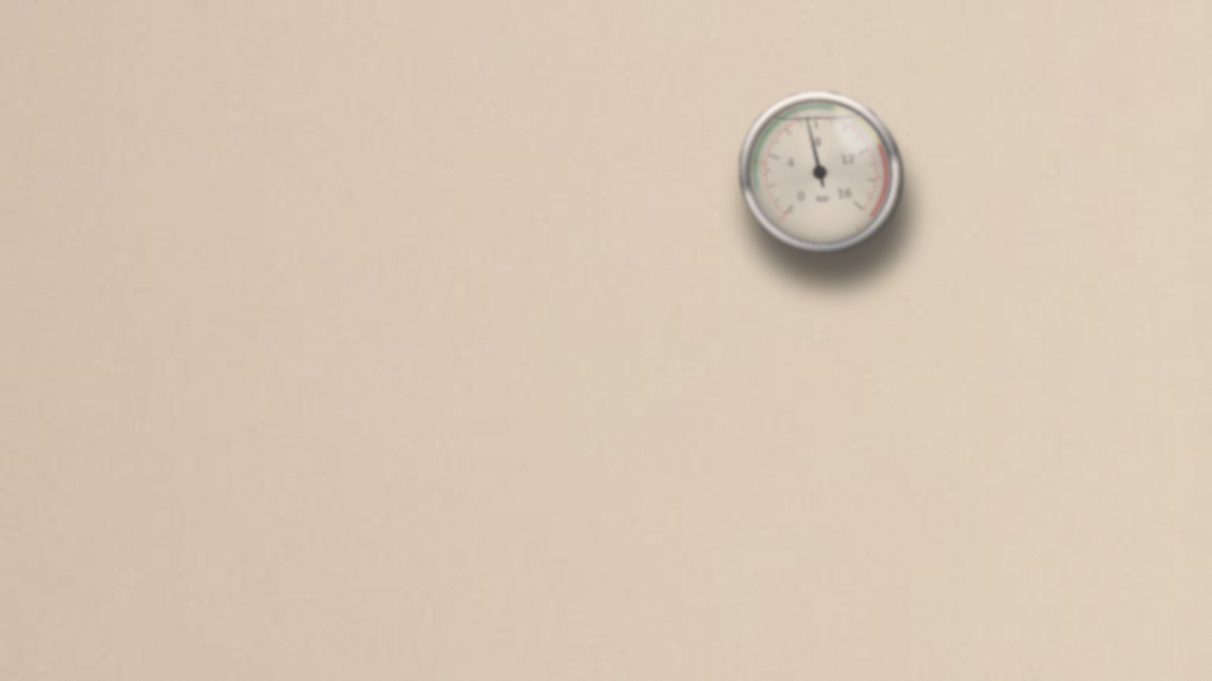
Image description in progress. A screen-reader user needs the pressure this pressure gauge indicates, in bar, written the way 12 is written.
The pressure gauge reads 7.5
